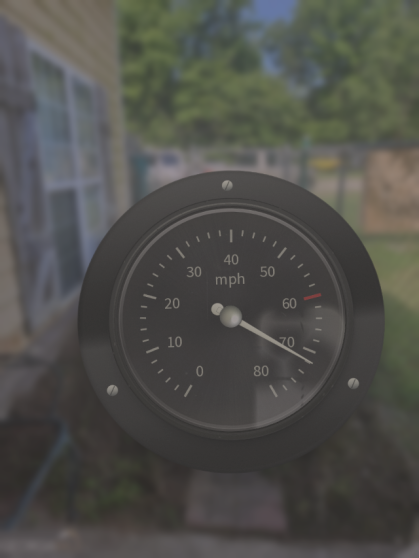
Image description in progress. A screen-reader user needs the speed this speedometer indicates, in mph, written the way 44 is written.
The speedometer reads 72
